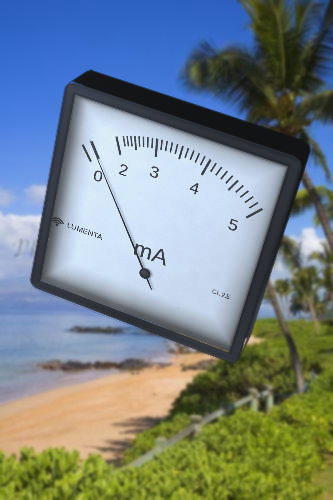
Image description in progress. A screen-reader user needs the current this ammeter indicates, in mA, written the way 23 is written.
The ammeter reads 1
